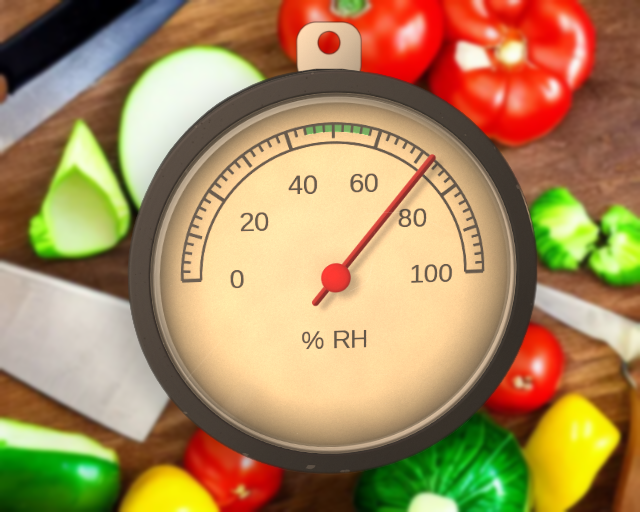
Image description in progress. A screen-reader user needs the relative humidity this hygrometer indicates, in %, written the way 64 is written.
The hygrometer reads 72
